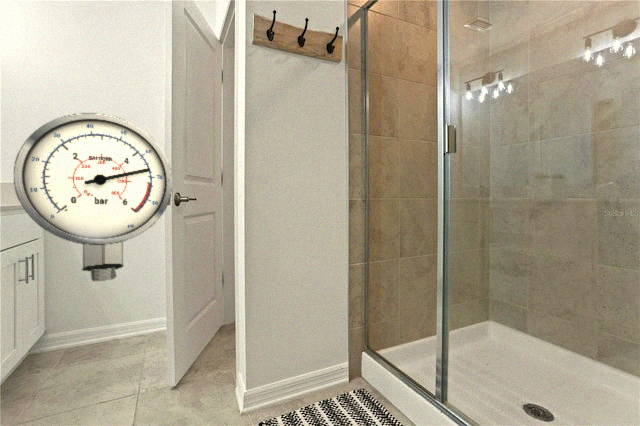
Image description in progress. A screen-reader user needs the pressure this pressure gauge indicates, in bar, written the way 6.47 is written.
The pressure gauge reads 4.6
